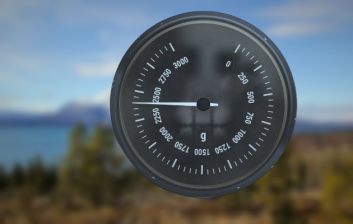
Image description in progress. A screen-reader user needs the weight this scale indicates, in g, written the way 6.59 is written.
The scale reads 2400
